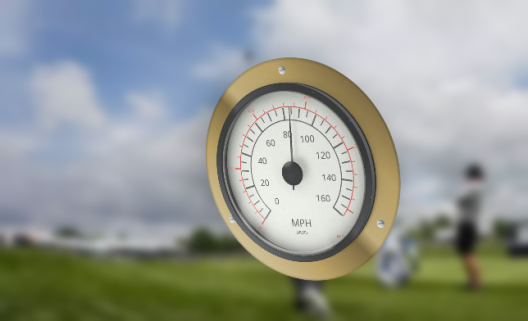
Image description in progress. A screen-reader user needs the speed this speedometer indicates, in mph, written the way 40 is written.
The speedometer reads 85
